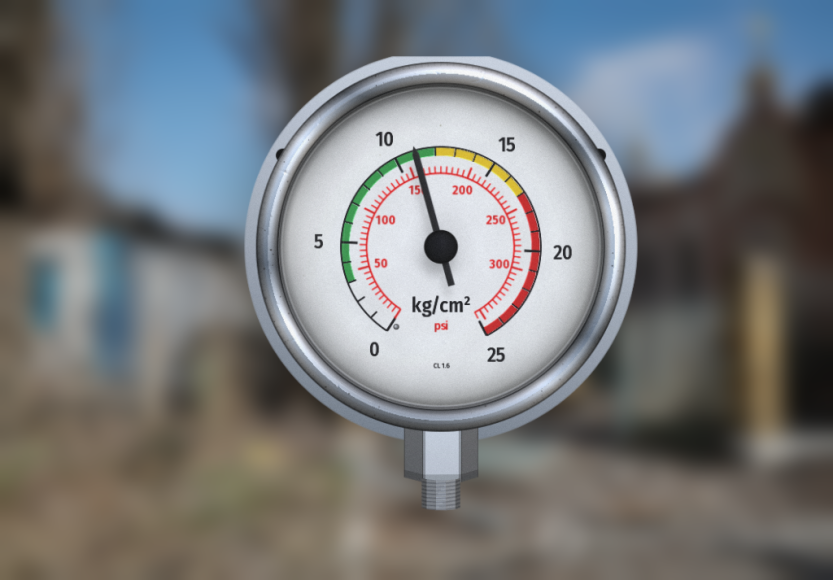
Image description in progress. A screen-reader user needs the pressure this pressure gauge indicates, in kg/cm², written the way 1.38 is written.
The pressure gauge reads 11
